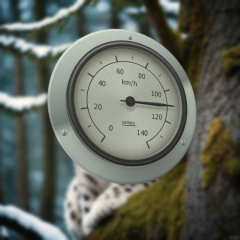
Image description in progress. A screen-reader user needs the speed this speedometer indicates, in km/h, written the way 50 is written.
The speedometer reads 110
